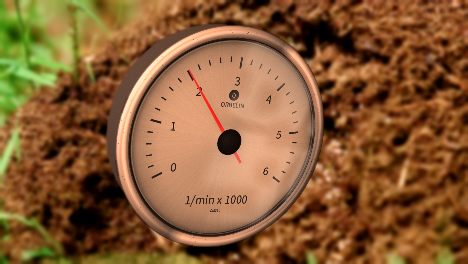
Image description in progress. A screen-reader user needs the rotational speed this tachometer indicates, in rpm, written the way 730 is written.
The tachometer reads 2000
